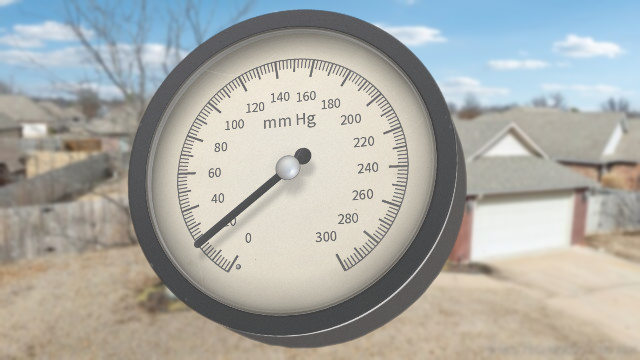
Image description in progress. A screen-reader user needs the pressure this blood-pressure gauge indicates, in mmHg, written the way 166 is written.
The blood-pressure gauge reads 20
